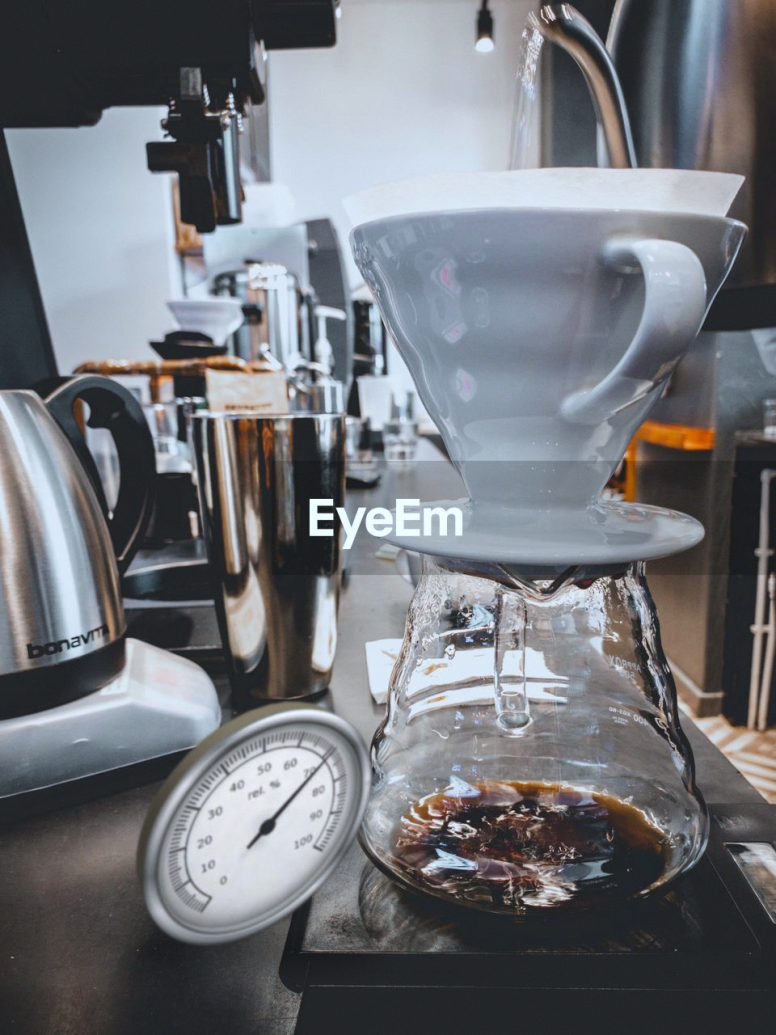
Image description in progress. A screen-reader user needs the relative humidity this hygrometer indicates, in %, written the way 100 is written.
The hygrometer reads 70
